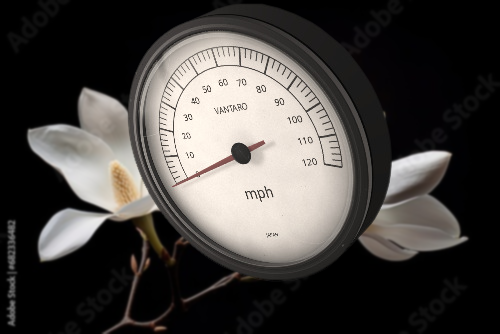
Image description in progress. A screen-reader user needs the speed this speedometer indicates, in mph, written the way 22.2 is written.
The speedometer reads 0
